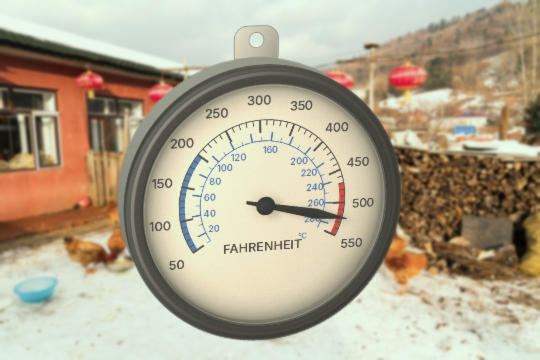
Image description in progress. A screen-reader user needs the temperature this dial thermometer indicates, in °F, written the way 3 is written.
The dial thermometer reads 520
